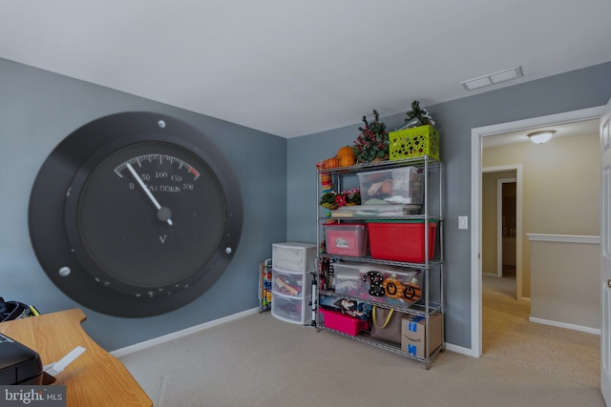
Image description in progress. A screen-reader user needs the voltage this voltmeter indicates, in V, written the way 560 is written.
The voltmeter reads 25
